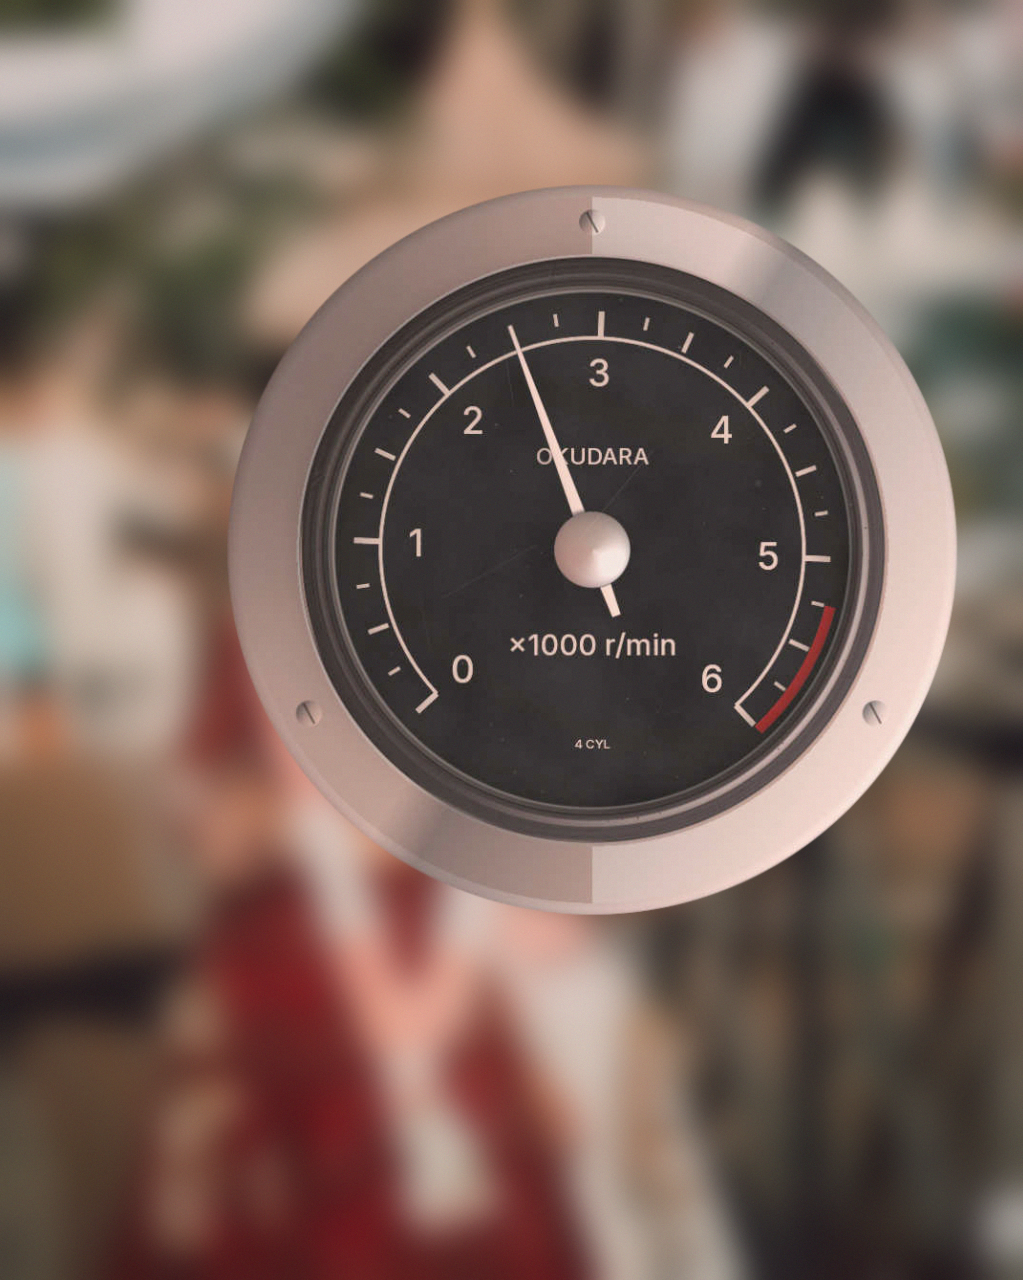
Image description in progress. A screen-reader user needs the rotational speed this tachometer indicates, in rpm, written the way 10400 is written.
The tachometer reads 2500
